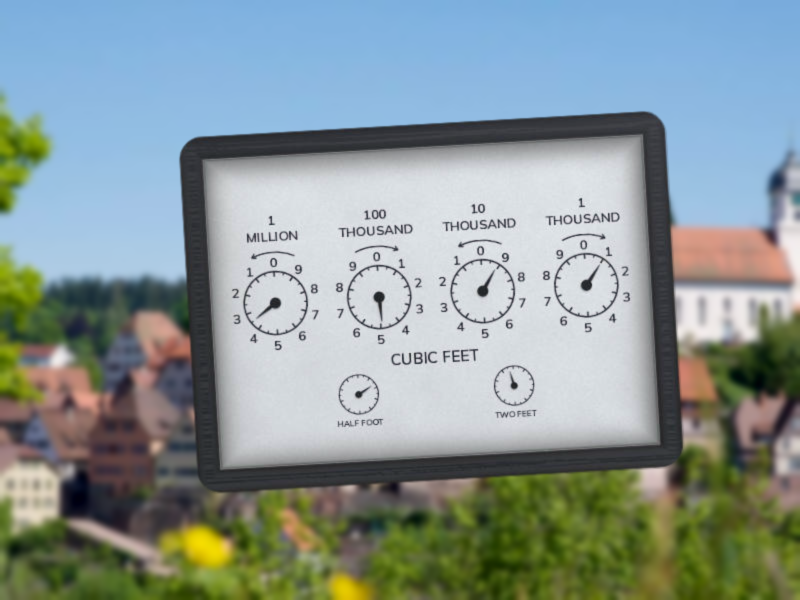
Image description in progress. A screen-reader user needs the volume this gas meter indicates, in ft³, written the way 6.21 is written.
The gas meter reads 349100
